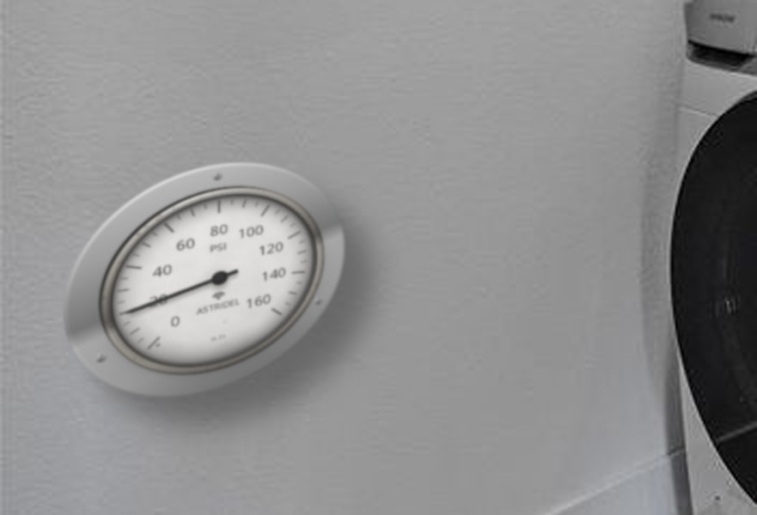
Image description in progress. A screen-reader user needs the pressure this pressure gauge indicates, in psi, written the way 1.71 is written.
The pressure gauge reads 20
